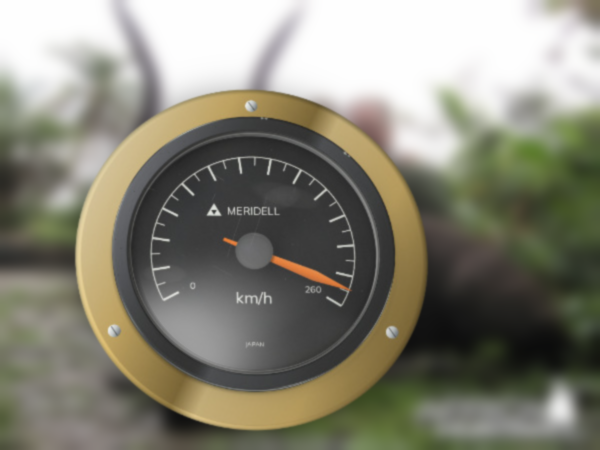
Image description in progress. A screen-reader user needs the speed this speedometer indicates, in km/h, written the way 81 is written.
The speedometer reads 250
